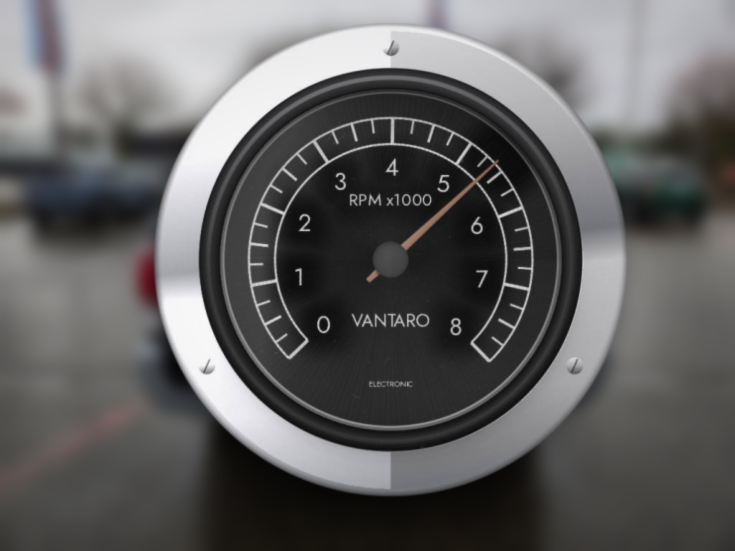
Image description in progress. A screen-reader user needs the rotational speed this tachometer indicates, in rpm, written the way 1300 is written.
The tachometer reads 5375
